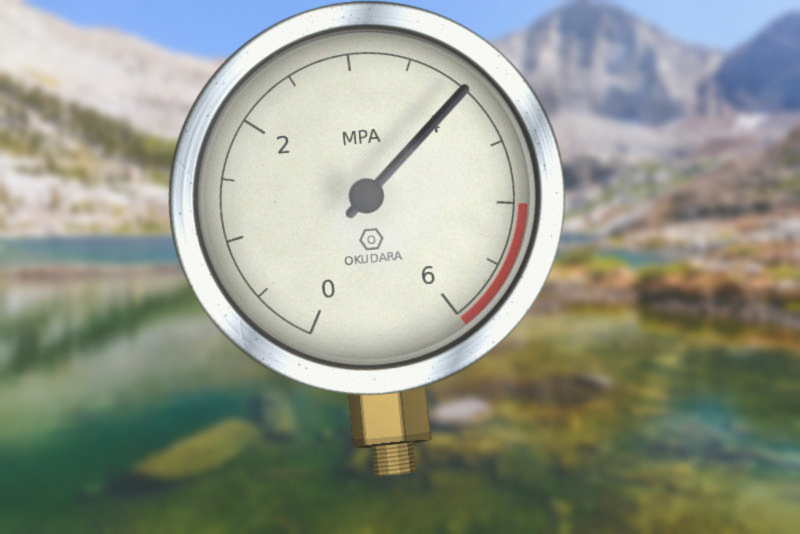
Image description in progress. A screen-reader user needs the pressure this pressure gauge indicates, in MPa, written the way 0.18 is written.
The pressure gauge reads 4
